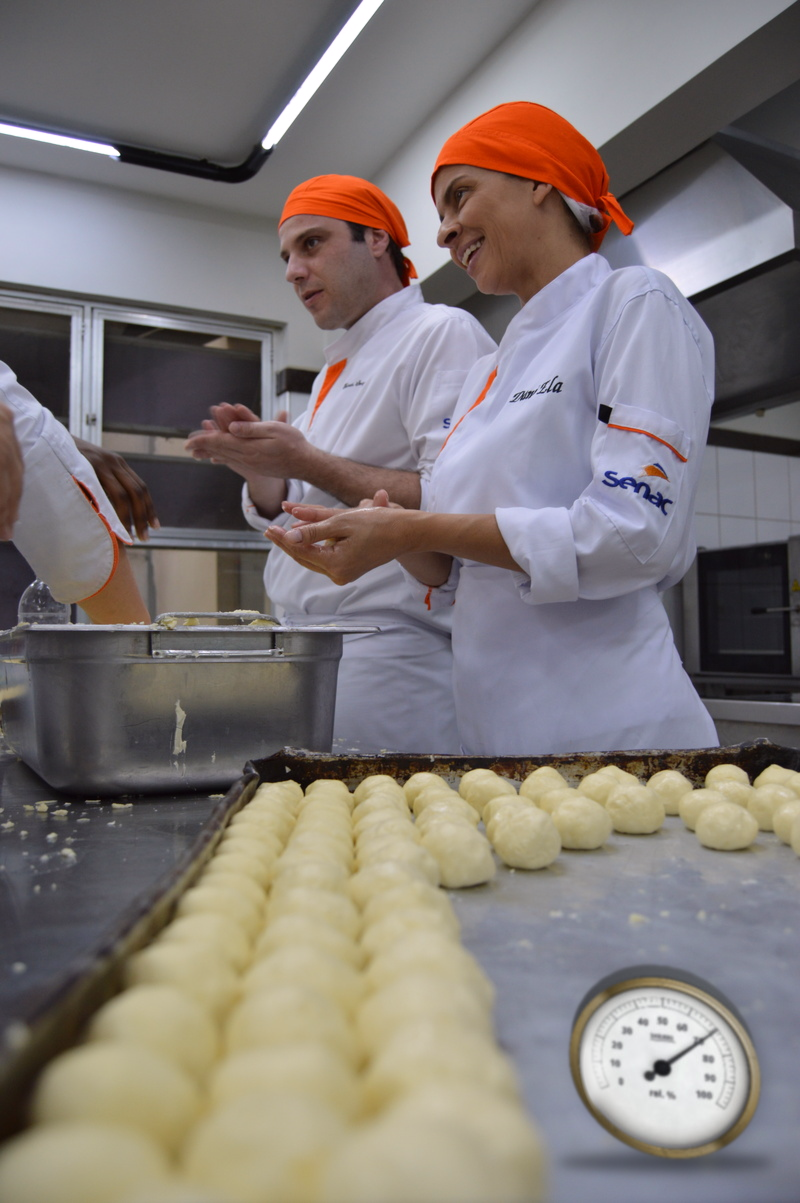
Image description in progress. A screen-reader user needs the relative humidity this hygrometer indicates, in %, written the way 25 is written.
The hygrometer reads 70
